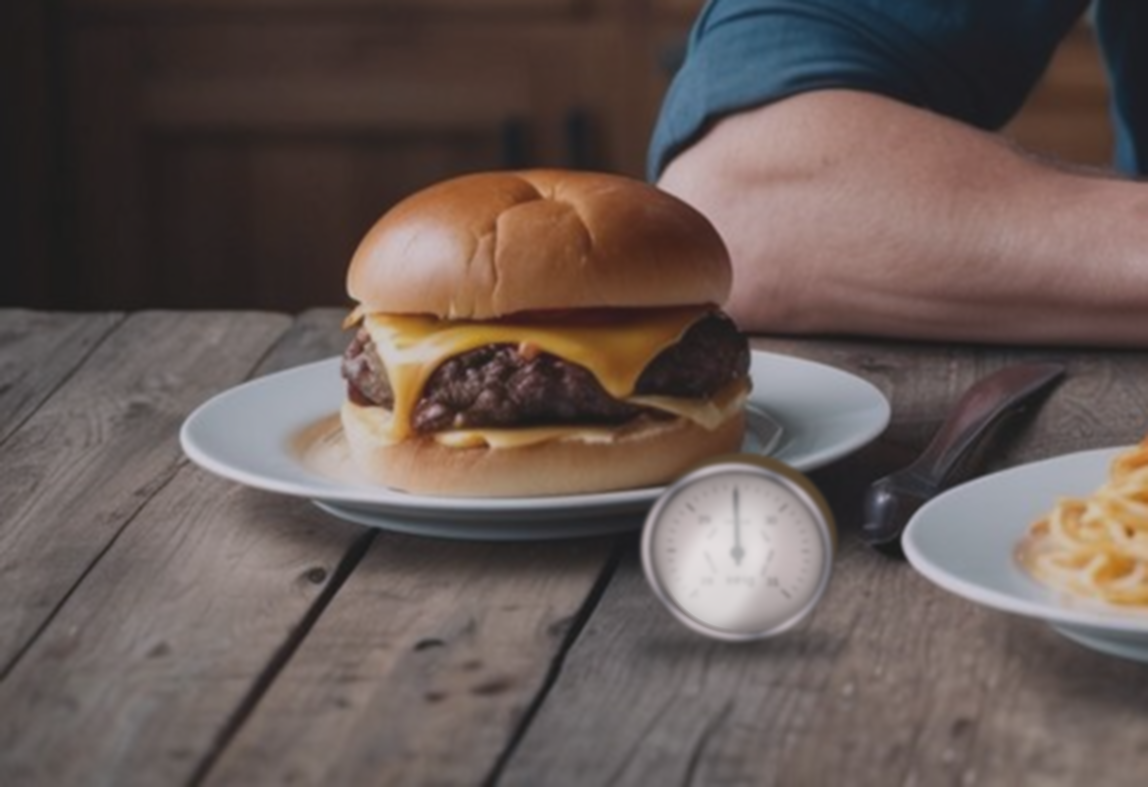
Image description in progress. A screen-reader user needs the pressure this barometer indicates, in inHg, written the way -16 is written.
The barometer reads 29.5
